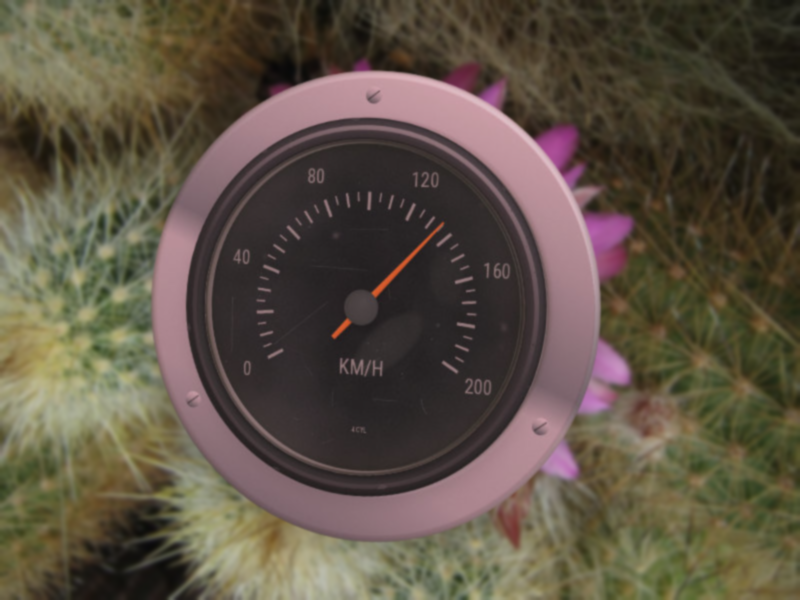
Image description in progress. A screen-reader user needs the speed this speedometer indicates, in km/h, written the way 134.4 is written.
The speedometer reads 135
